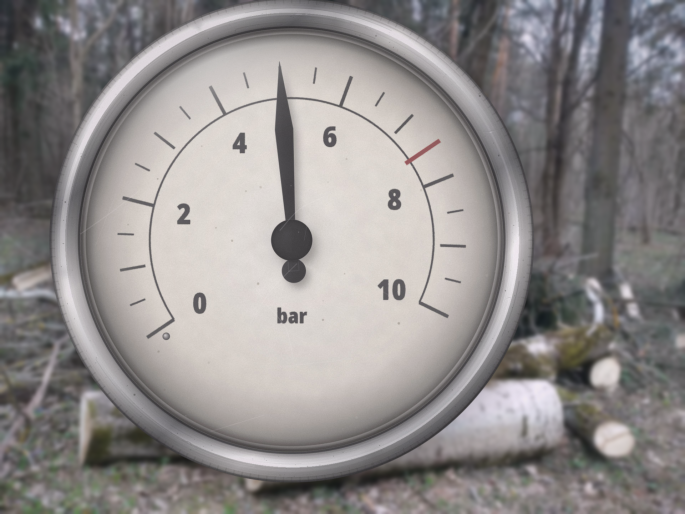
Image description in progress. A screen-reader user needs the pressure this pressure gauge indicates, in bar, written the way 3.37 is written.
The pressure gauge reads 5
